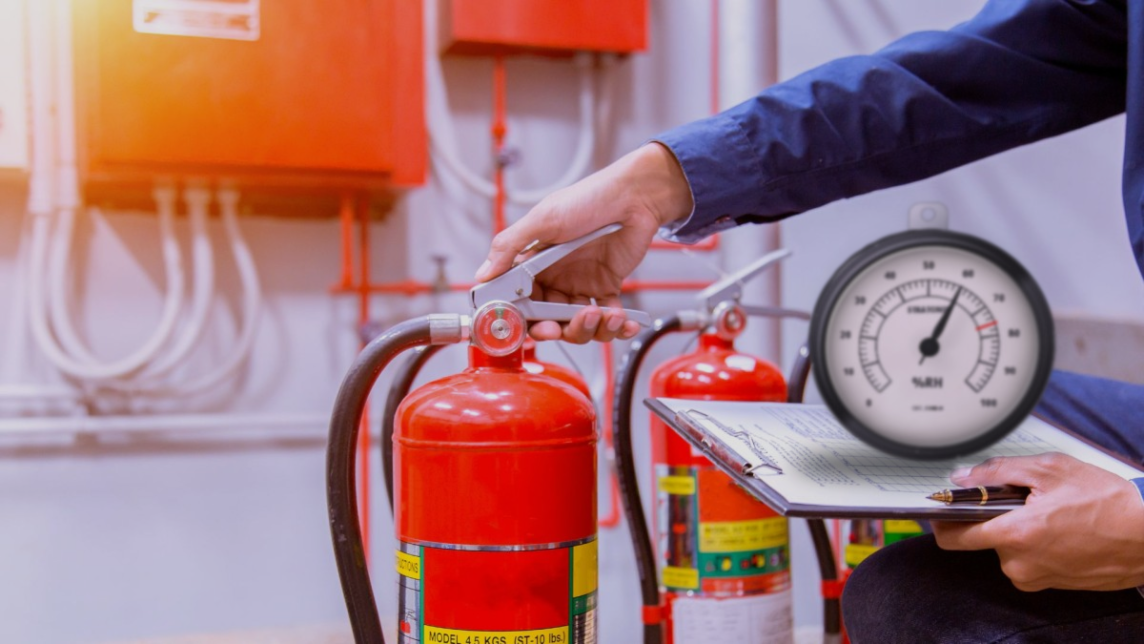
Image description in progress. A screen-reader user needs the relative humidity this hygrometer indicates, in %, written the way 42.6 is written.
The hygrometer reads 60
